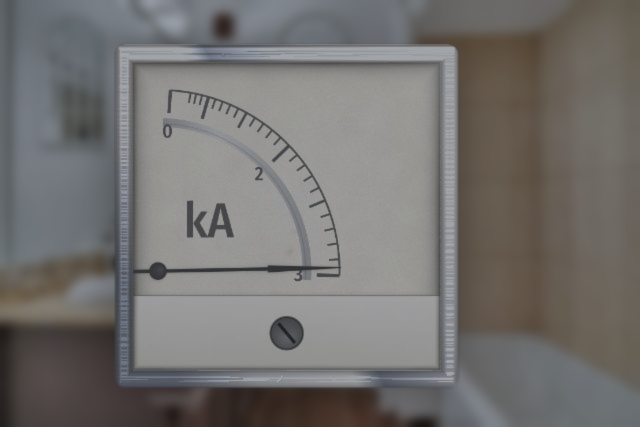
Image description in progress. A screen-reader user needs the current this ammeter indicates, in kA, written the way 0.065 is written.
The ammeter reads 2.95
